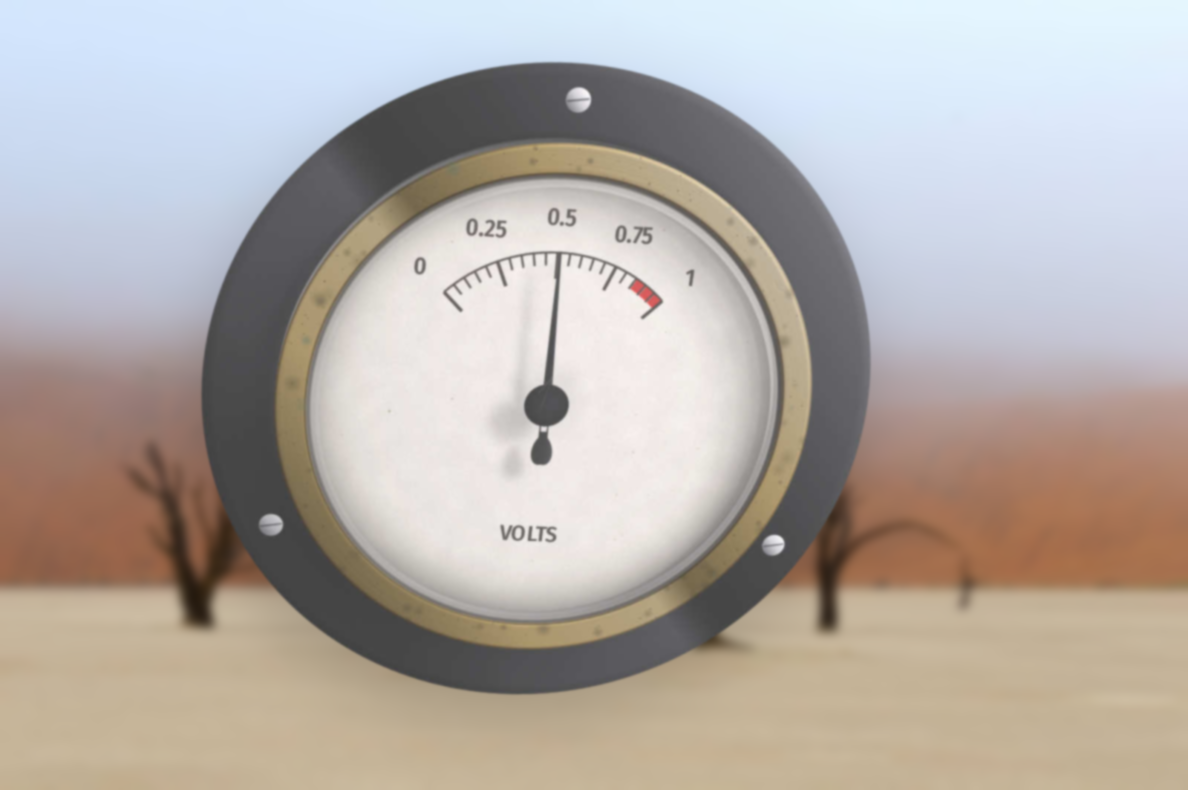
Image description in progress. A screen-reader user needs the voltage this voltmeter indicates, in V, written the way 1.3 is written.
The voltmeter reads 0.5
